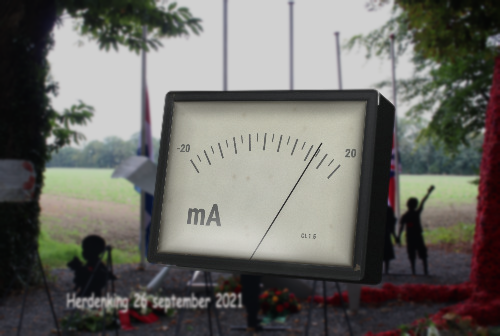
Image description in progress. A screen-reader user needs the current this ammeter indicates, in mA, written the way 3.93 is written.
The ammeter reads 14
